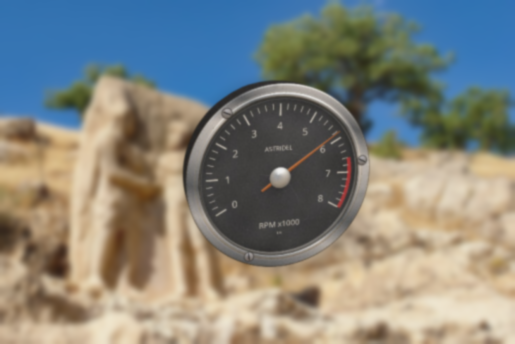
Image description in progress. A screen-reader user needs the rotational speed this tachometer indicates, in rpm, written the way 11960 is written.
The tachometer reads 5800
